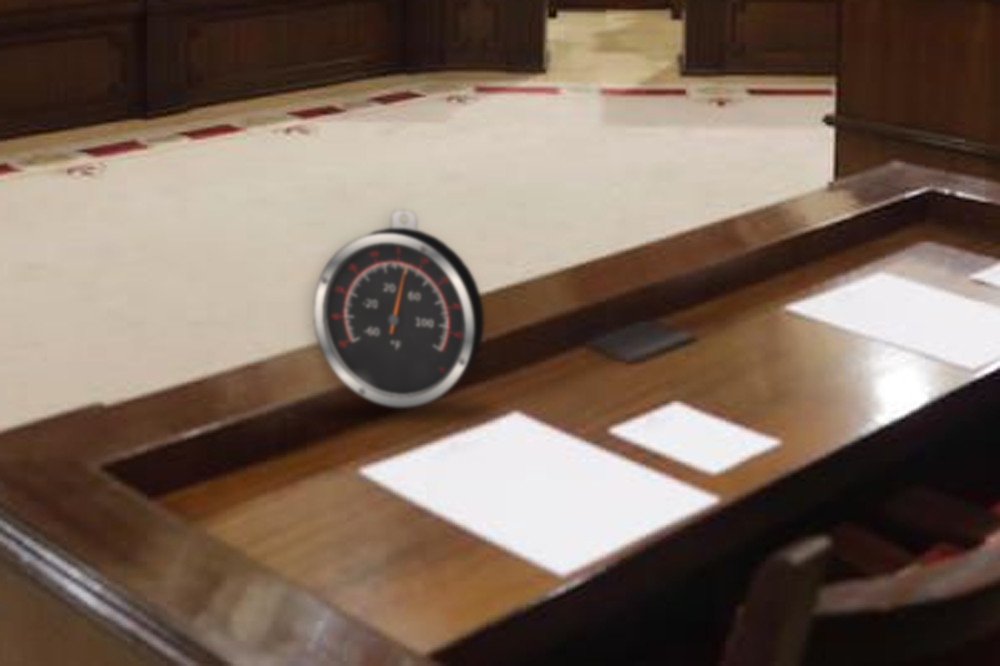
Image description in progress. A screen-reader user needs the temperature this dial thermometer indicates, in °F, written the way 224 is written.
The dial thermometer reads 40
